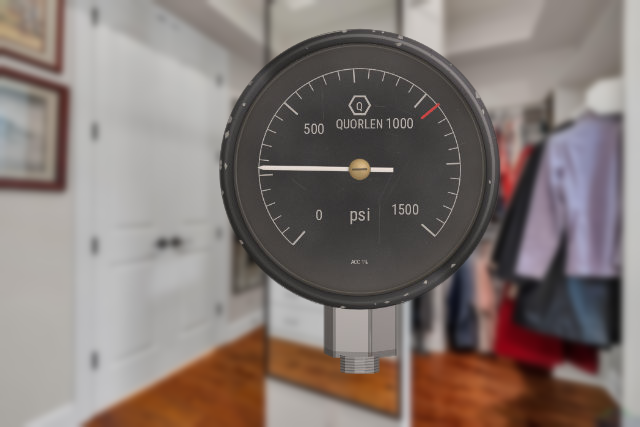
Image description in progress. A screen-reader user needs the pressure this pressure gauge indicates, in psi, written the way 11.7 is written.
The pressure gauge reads 275
